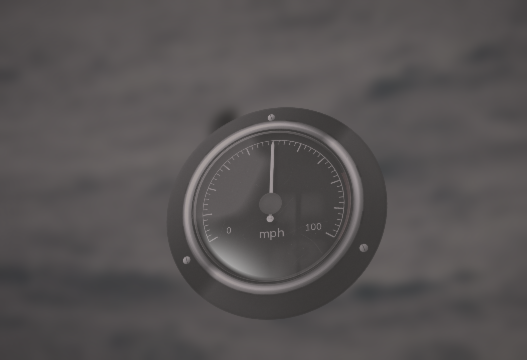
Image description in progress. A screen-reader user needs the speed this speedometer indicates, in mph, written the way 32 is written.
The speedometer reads 50
